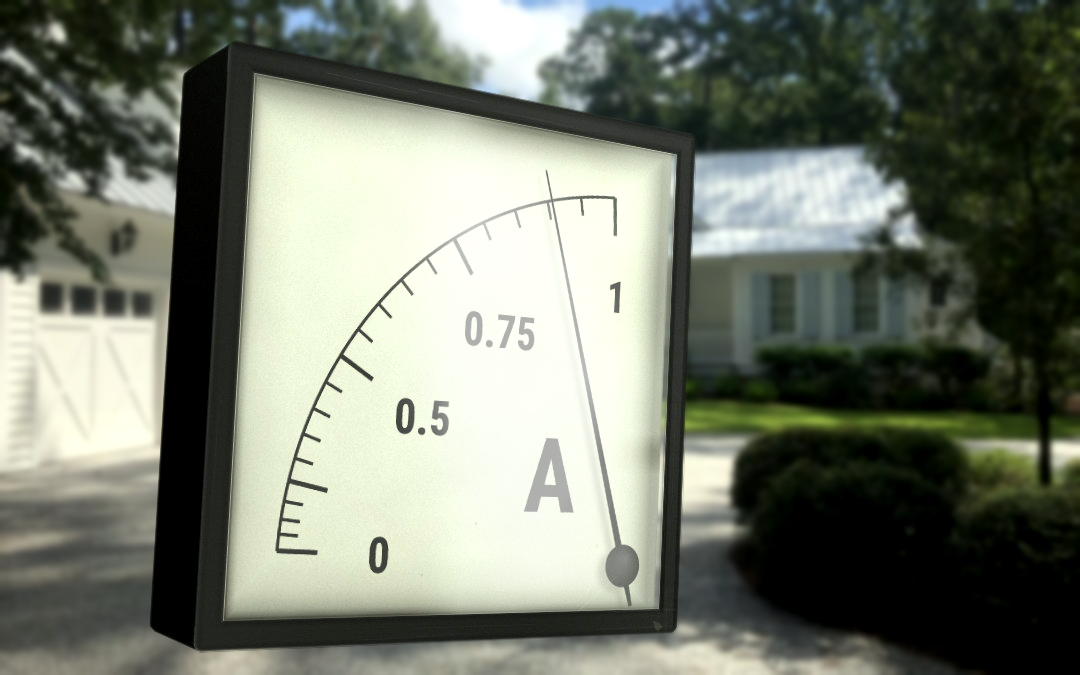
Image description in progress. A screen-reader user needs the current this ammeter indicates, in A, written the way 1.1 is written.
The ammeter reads 0.9
